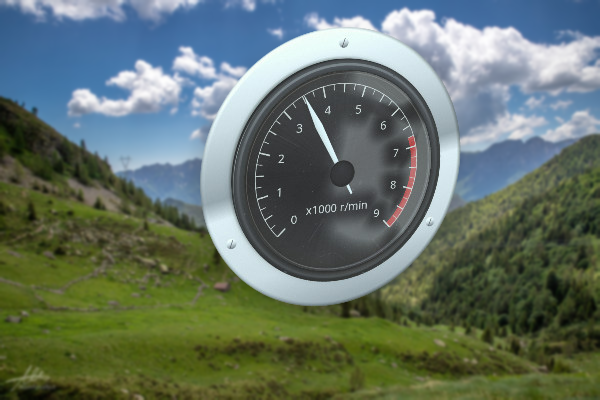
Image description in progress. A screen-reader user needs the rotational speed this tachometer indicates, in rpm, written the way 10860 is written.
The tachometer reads 3500
